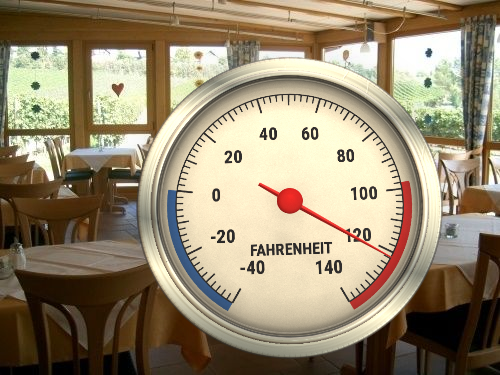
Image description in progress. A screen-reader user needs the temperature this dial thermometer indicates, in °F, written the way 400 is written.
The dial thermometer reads 122
